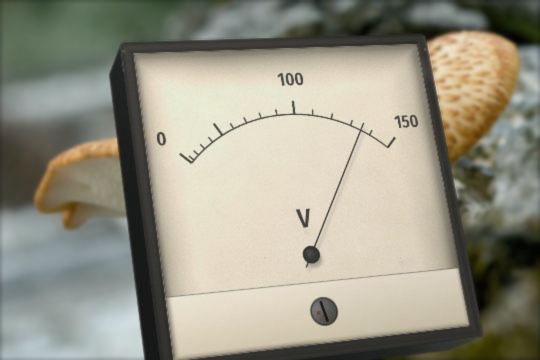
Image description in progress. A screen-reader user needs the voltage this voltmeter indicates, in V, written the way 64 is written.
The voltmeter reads 135
